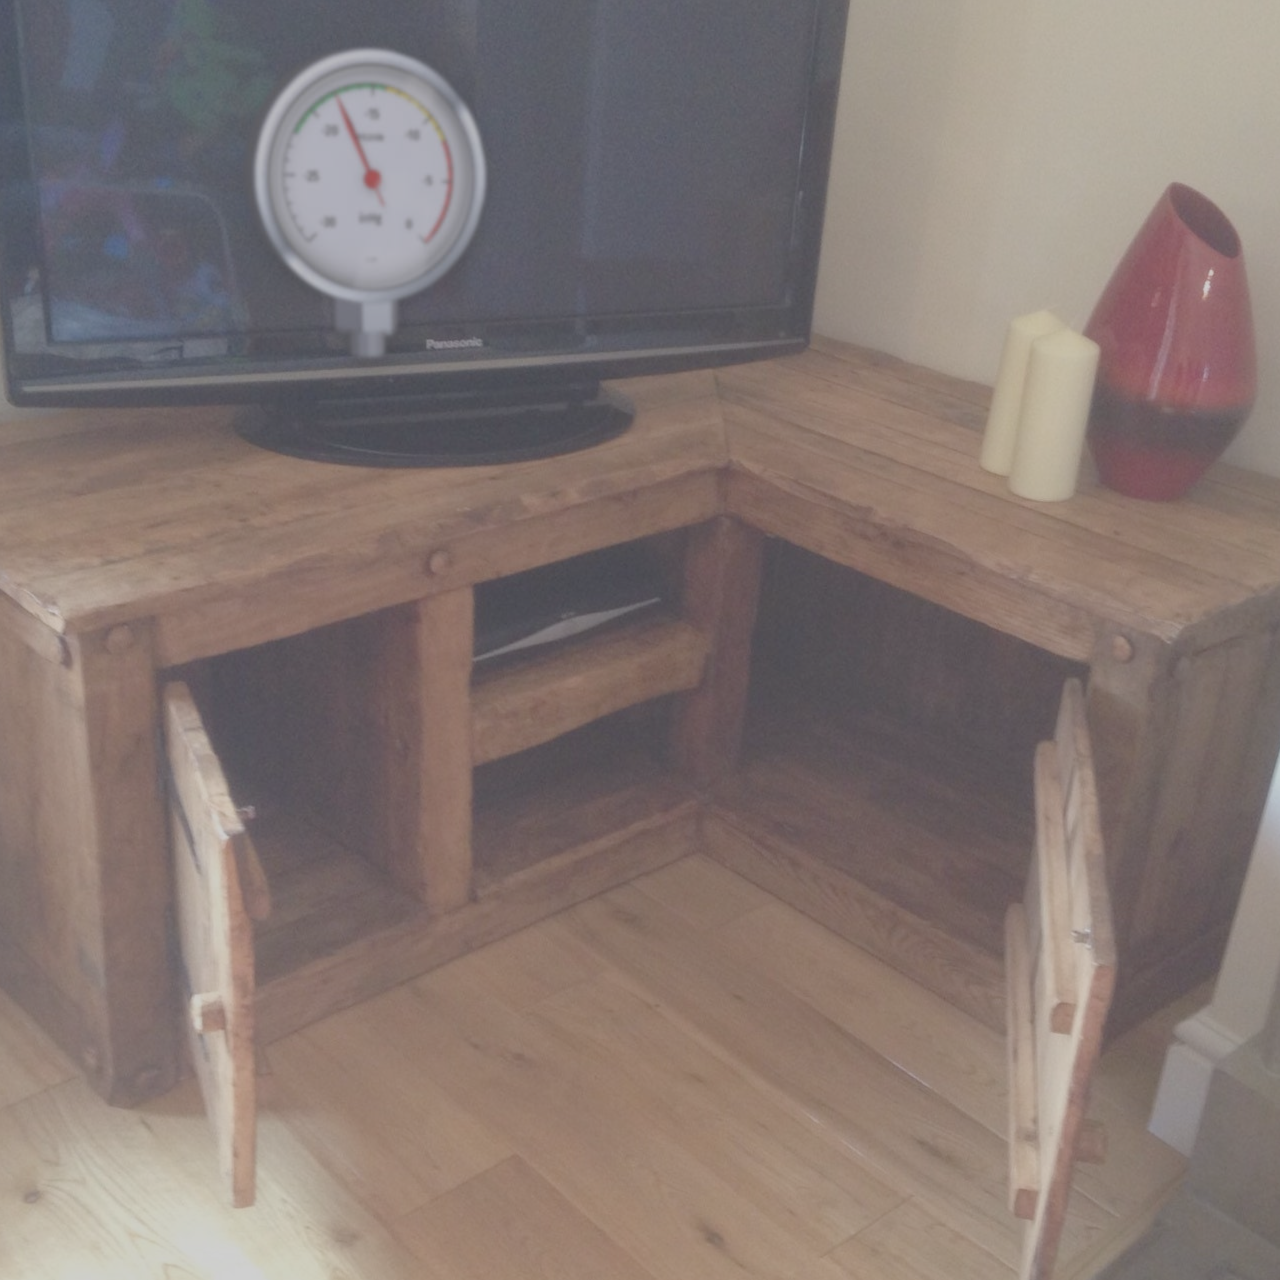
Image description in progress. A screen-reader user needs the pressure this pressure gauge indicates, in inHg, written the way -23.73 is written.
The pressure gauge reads -18
